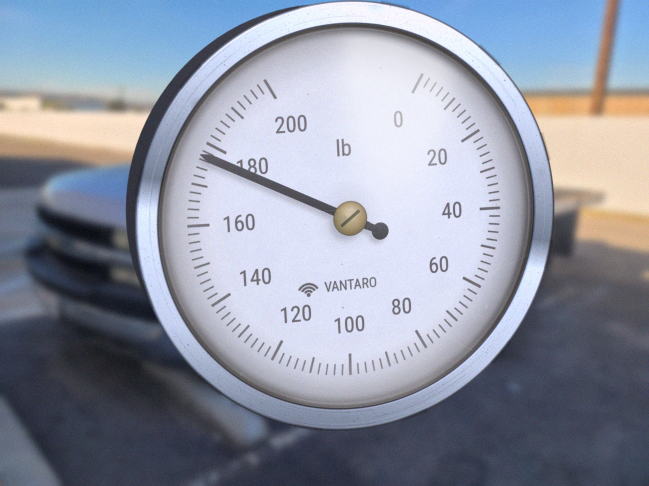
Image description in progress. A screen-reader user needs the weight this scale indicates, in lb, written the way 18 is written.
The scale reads 177
